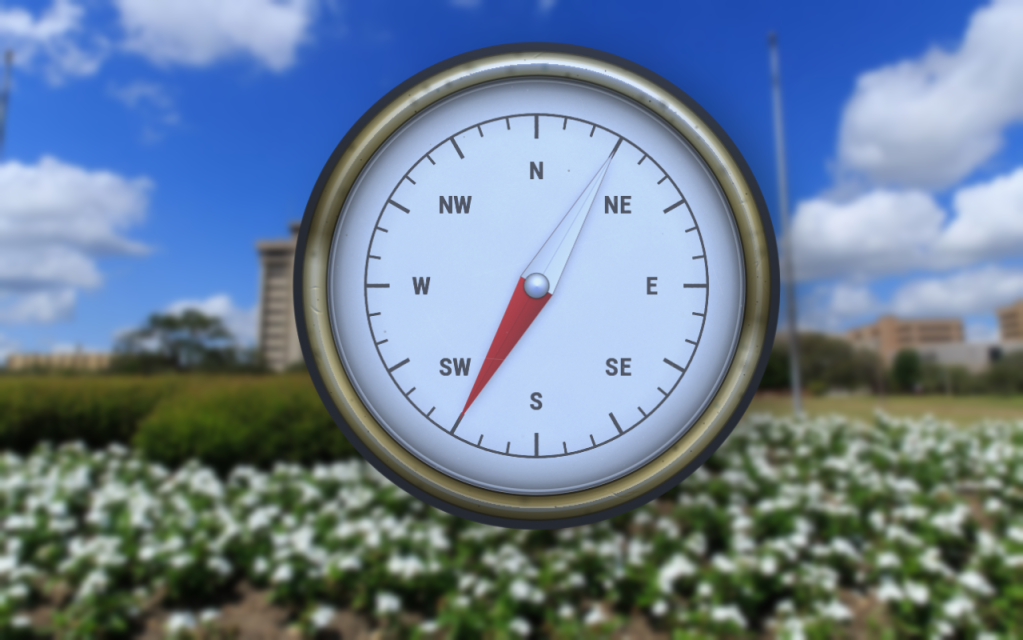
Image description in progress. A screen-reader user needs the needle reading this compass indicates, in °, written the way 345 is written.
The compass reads 210
